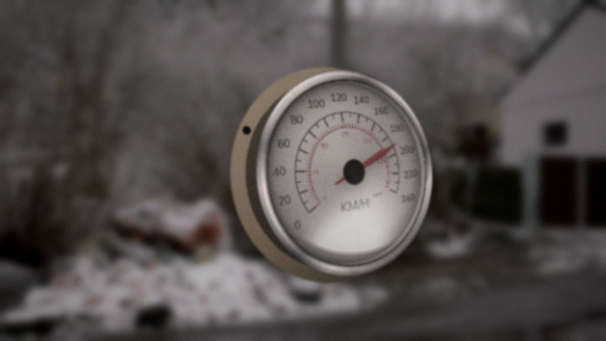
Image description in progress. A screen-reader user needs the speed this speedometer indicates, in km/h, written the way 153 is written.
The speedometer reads 190
